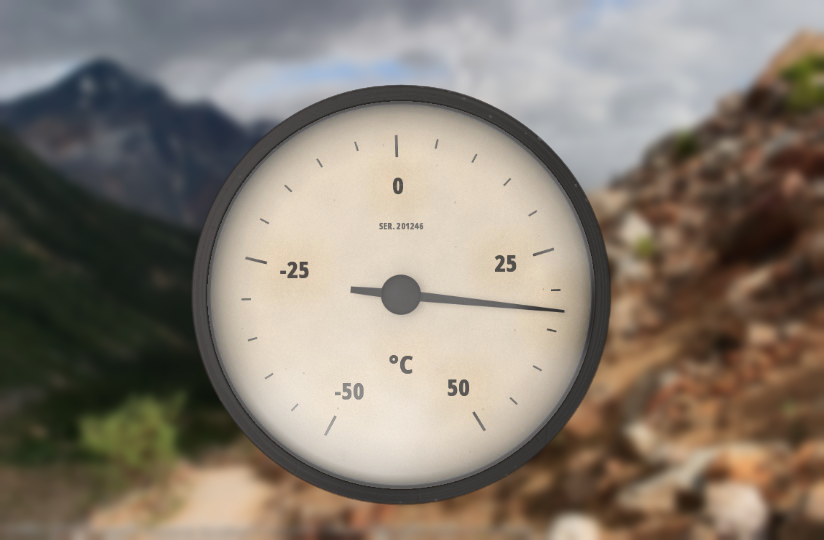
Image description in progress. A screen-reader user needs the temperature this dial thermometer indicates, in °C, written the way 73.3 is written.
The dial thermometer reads 32.5
